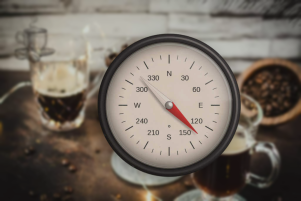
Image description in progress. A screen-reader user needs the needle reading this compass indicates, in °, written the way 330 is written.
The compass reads 135
